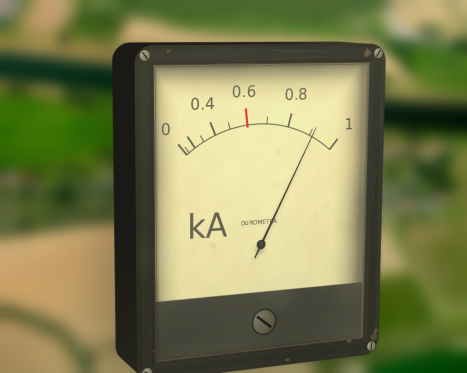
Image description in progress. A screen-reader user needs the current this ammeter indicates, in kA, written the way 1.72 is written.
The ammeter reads 0.9
